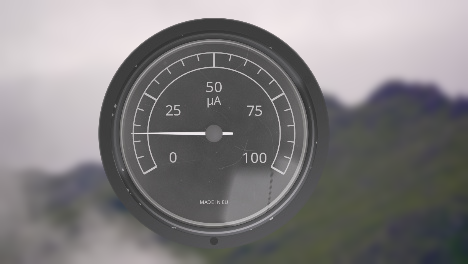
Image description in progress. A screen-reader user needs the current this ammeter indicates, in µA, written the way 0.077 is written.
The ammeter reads 12.5
